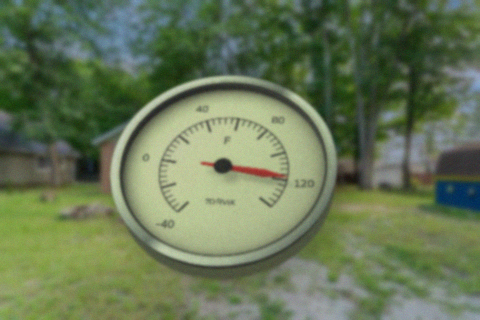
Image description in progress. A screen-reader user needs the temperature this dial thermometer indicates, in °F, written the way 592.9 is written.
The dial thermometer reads 120
